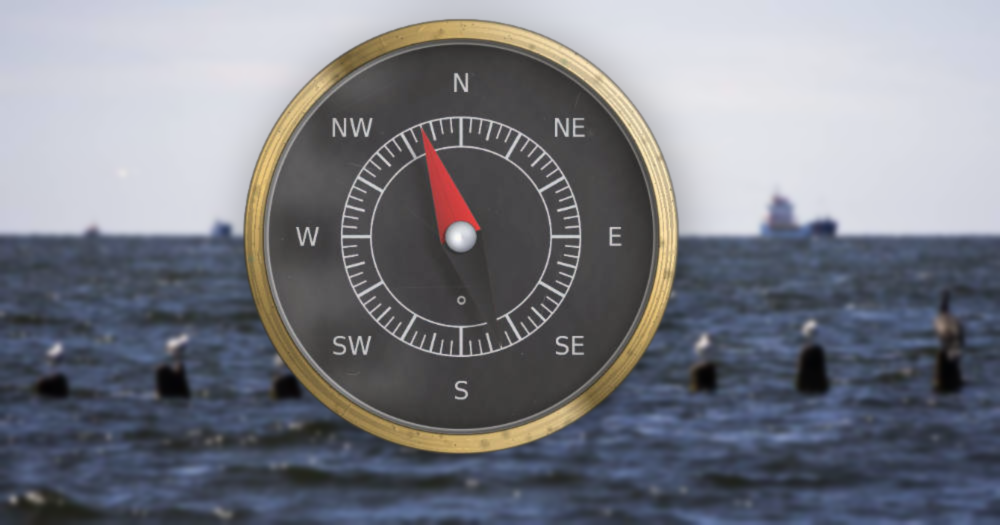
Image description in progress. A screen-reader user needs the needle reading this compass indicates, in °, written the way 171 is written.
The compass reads 340
